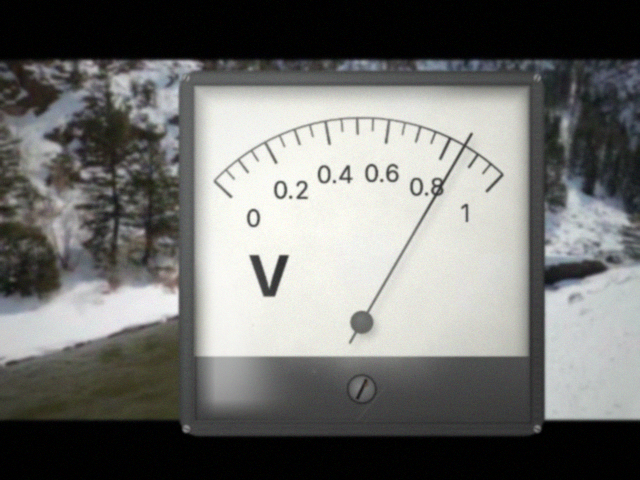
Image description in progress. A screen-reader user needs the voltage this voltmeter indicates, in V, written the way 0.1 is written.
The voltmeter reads 0.85
